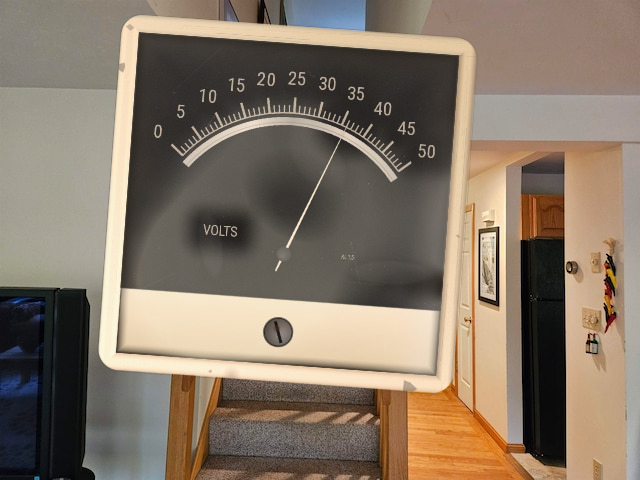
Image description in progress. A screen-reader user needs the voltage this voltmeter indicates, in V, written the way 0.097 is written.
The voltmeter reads 36
